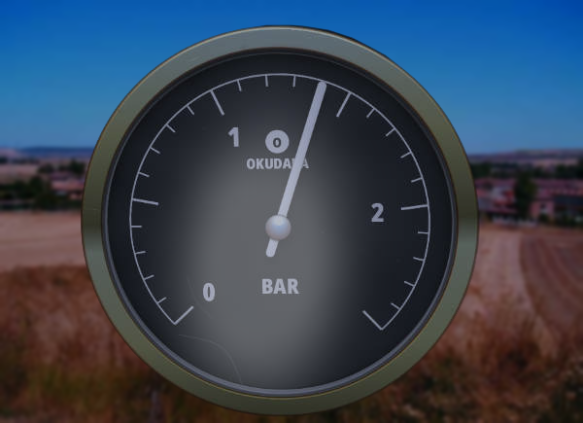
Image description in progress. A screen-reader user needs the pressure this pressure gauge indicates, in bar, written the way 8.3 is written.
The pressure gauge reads 1.4
